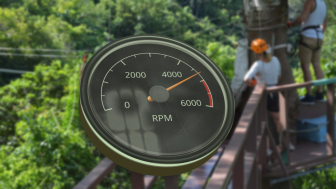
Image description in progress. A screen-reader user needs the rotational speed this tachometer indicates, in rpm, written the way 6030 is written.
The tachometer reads 4750
